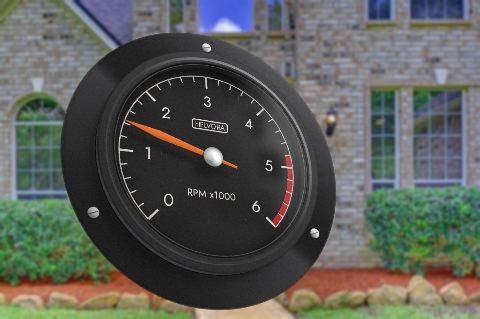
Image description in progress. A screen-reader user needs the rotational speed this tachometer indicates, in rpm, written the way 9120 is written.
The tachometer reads 1400
